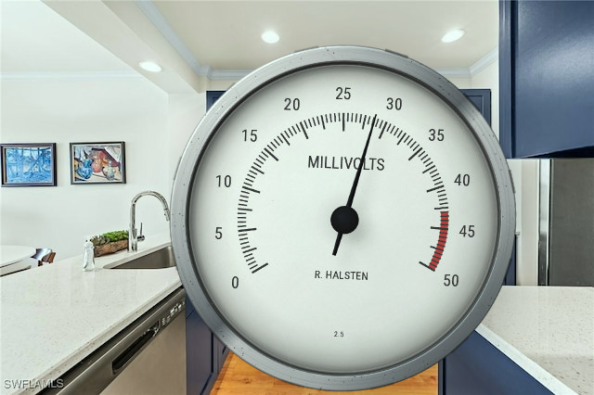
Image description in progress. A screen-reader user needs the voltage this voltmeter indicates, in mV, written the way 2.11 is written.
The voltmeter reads 28.5
